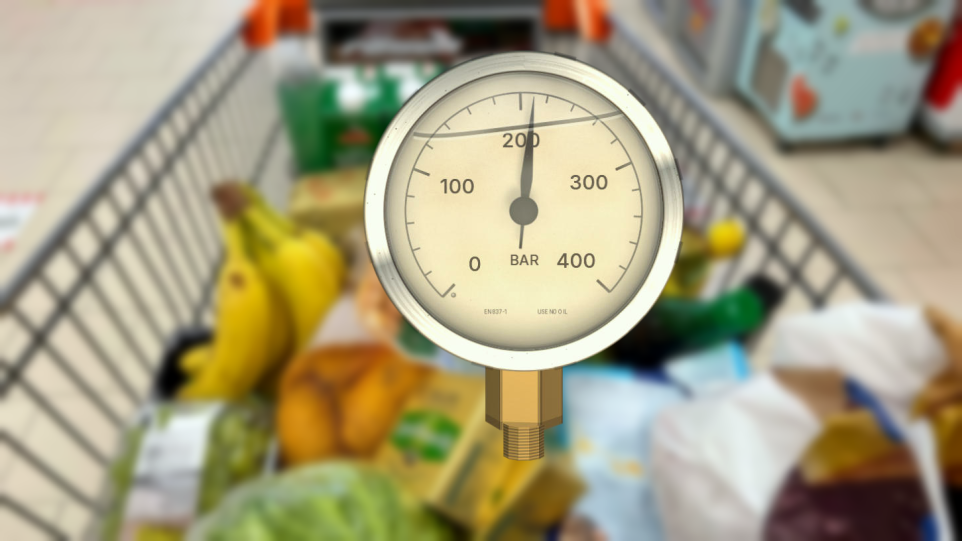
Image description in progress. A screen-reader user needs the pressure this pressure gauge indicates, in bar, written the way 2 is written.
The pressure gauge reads 210
